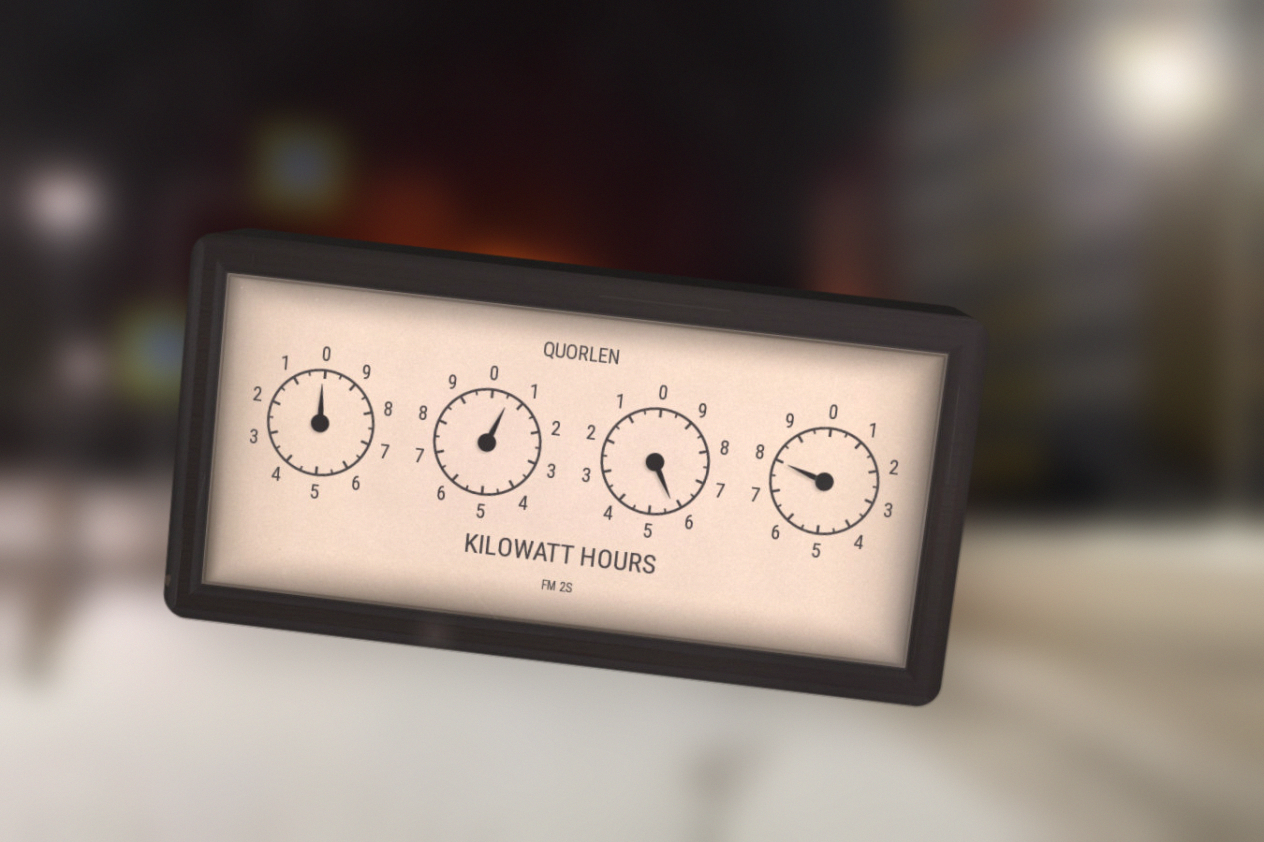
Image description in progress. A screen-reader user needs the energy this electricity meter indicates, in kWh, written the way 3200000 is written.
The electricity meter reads 58
